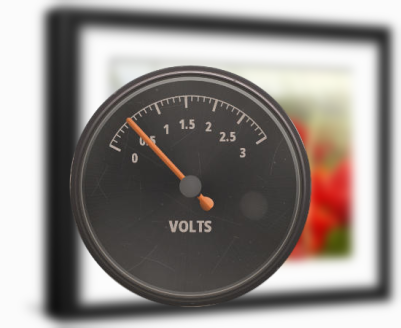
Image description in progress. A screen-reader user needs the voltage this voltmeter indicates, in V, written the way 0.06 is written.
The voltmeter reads 0.5
